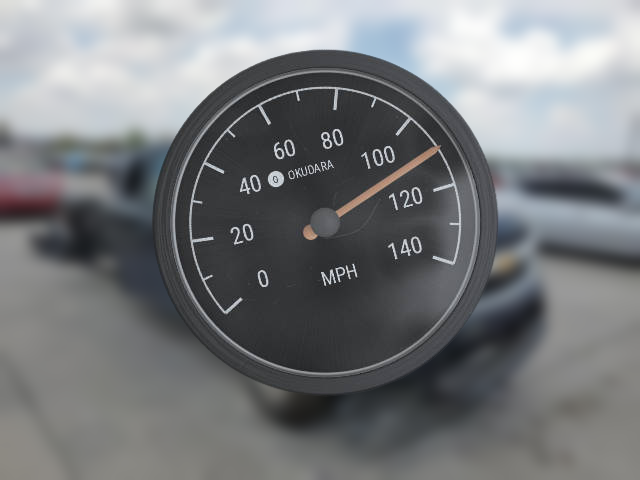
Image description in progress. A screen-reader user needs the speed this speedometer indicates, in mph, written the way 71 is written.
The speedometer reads 110
